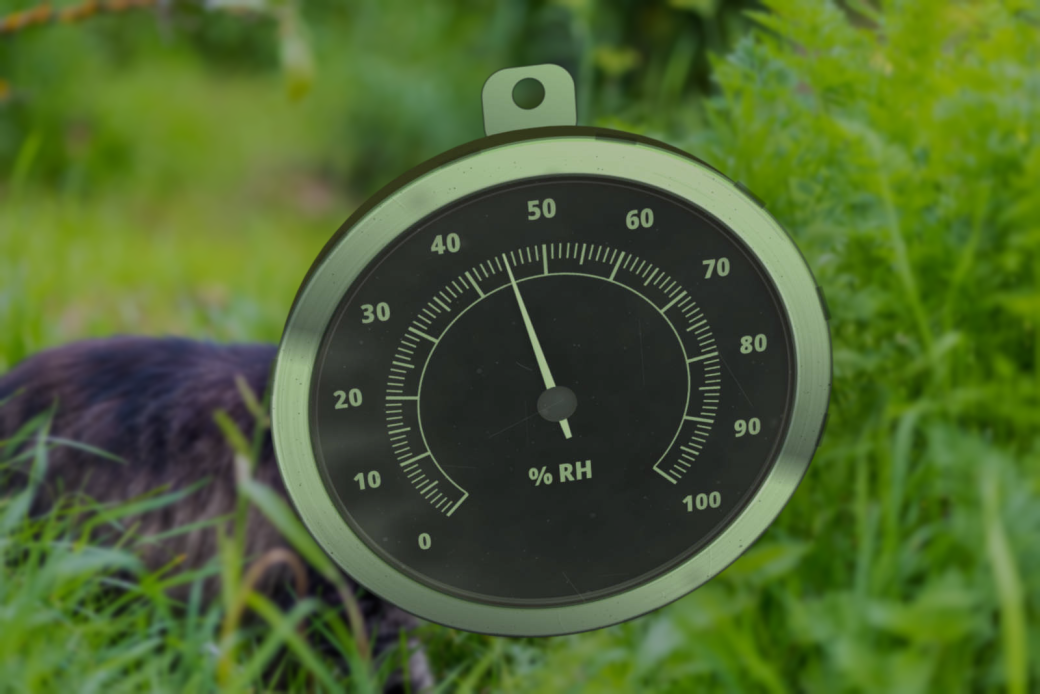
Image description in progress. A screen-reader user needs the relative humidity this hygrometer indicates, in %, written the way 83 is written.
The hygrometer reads 45
